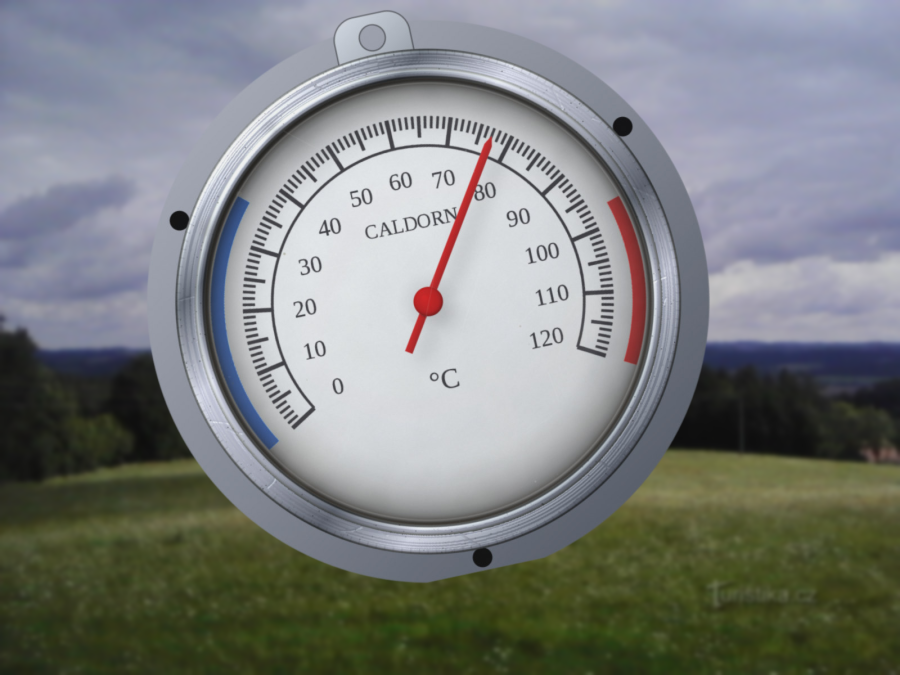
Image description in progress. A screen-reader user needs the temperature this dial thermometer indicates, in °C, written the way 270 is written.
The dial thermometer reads 77
